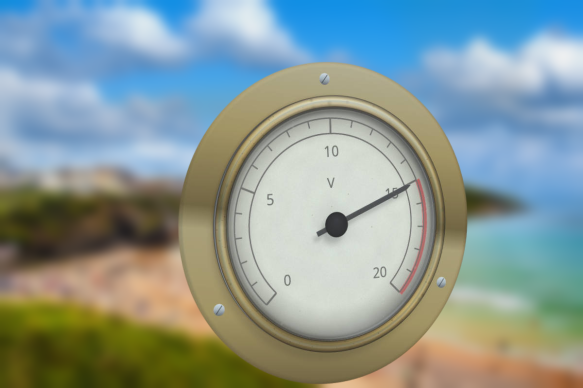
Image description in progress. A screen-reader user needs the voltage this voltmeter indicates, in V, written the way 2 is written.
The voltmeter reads 15
